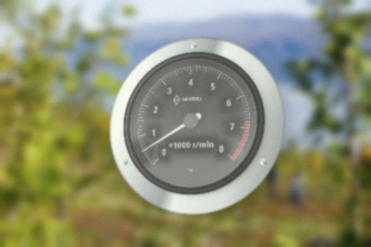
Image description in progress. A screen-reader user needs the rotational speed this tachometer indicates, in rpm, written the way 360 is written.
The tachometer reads 500
